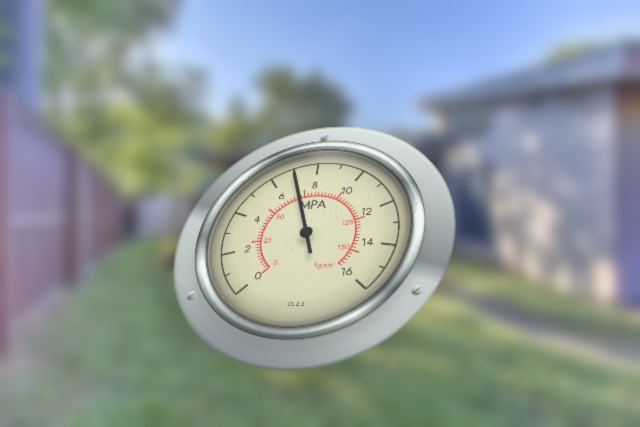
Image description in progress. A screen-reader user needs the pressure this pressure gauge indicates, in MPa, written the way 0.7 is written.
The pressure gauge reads 7
